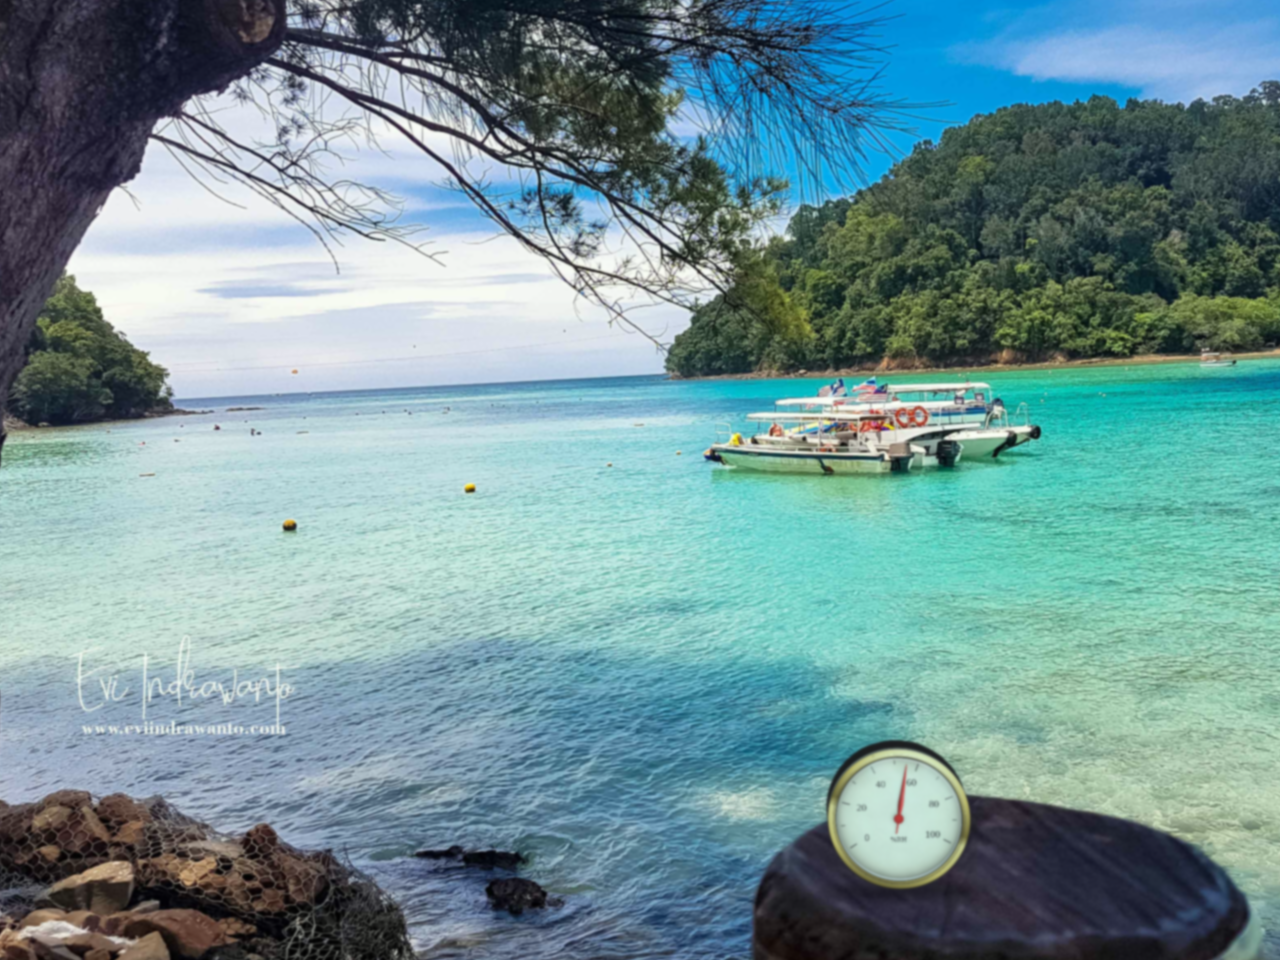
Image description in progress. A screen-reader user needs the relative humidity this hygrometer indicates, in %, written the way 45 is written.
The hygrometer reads 55
